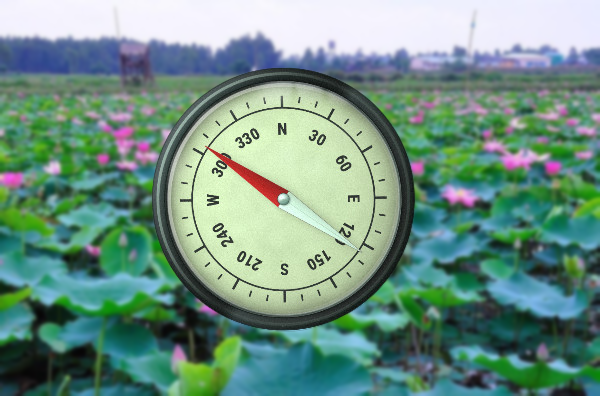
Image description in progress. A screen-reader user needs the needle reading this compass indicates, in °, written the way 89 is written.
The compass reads 305
